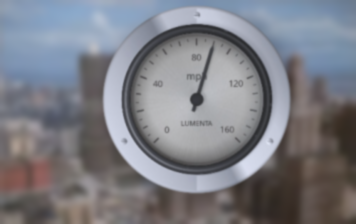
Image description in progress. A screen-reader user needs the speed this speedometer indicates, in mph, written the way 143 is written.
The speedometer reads 90
